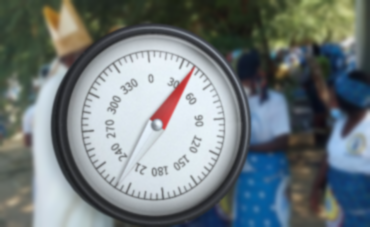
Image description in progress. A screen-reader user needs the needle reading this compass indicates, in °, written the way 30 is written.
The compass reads 40
